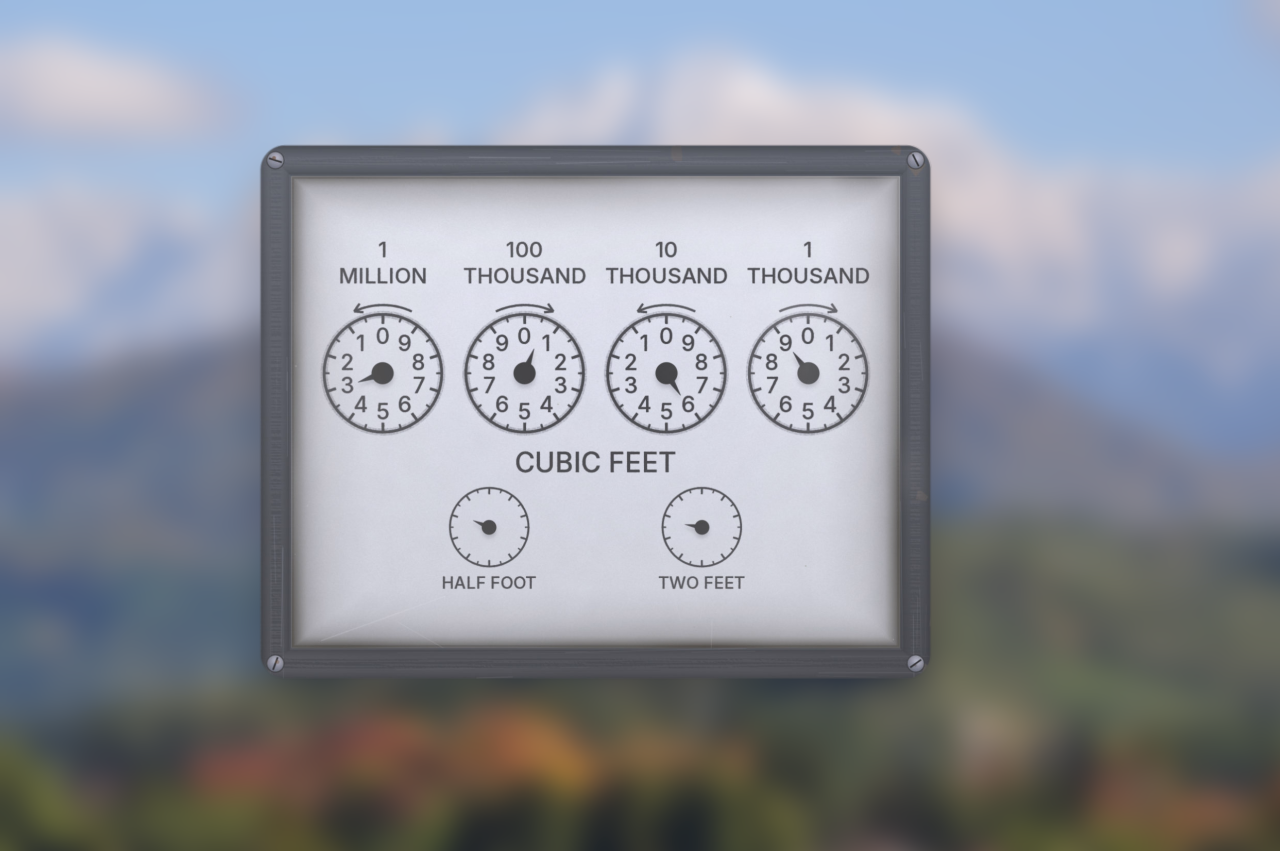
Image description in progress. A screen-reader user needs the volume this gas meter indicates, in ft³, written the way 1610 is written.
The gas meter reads 305900
